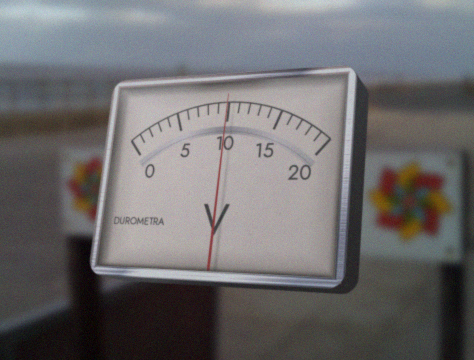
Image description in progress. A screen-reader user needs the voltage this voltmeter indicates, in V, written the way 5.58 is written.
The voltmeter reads 10
